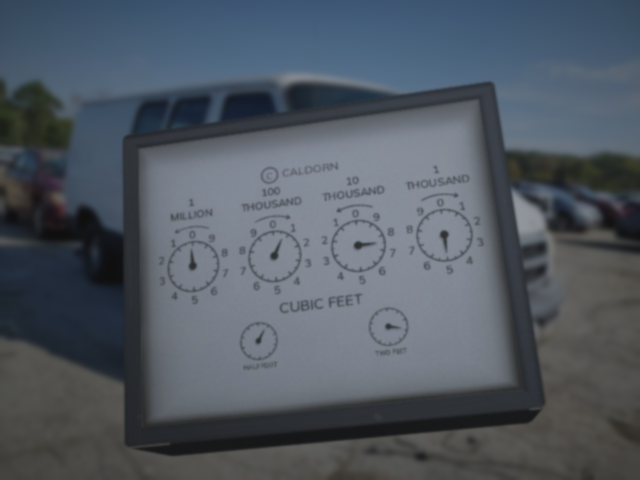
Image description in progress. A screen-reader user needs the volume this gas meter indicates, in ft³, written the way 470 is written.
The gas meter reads 7500
